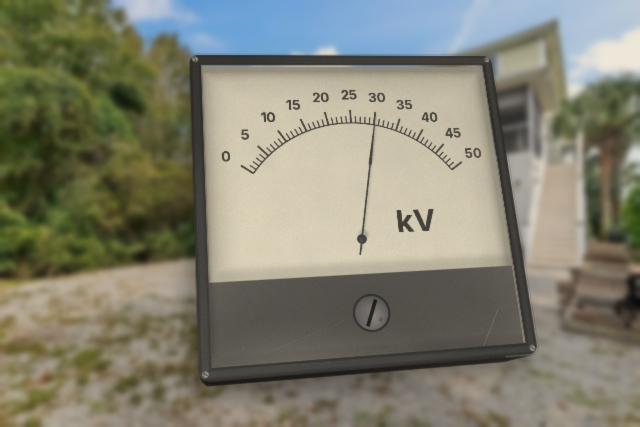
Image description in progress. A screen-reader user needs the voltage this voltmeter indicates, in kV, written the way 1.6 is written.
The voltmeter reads 30
